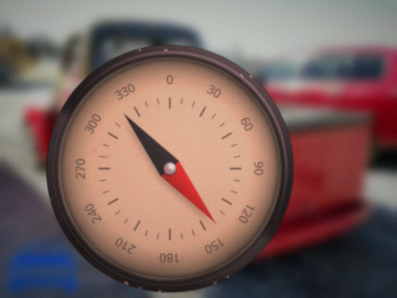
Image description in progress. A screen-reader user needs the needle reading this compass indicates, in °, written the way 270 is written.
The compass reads 140
